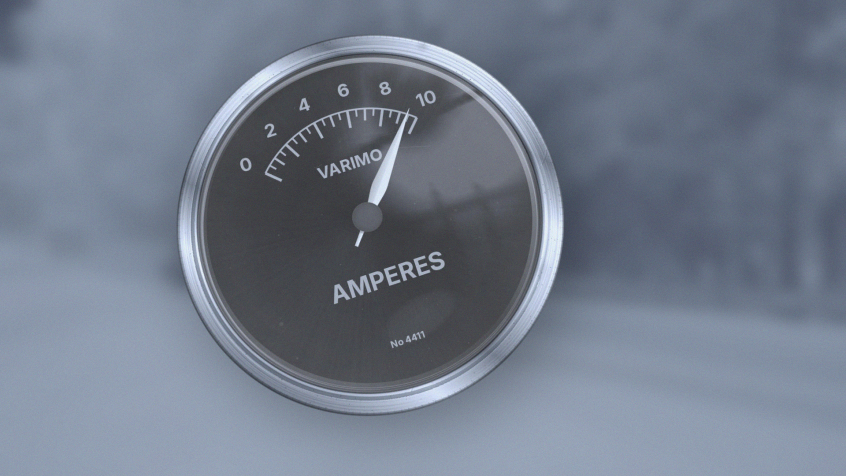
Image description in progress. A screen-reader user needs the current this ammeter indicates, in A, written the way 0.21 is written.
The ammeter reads 9.5
